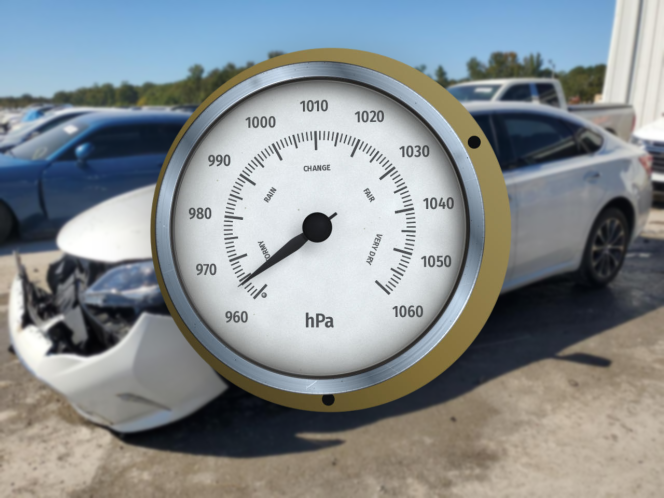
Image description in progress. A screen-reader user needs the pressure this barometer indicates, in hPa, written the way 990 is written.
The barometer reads 964
